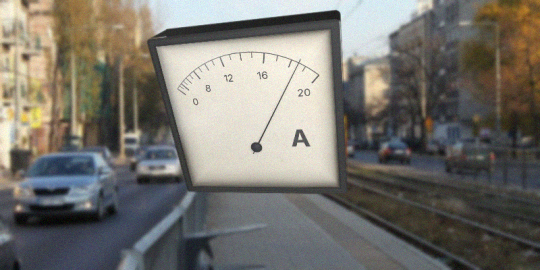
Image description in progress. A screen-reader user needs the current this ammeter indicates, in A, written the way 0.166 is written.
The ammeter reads 18.5
